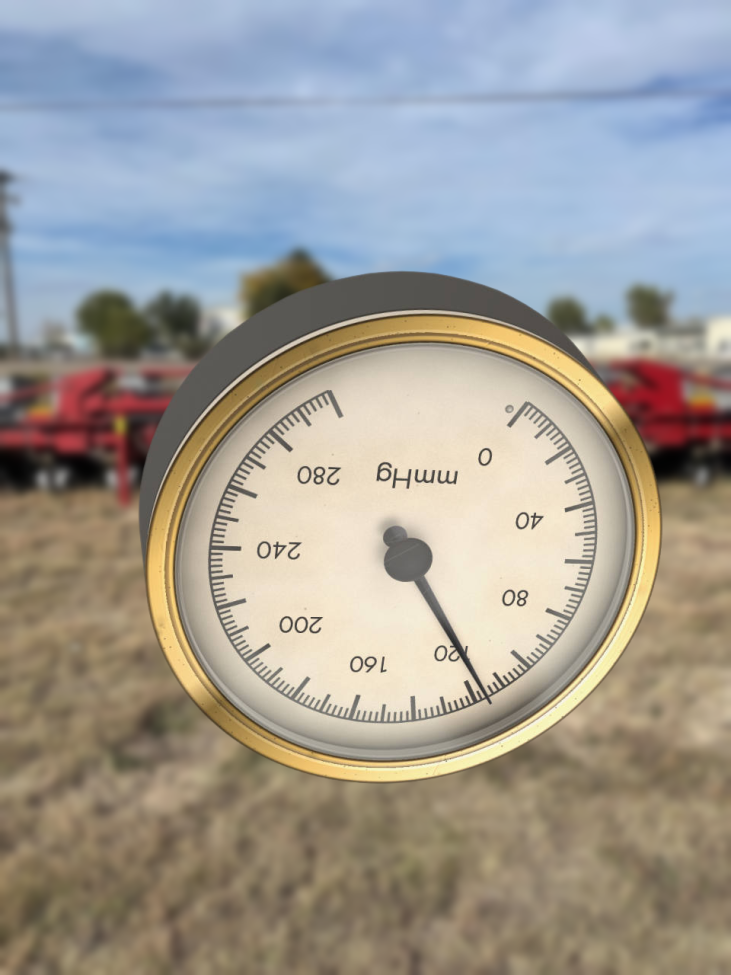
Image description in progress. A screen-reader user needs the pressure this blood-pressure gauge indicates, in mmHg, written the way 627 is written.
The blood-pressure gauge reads 116
